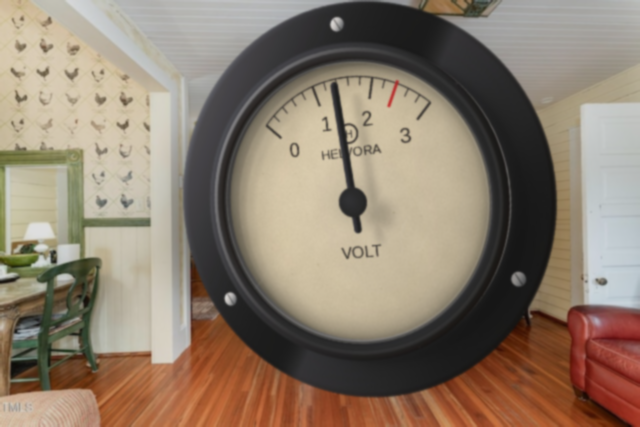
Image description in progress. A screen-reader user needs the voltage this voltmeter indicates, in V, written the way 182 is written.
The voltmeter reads 1.4
